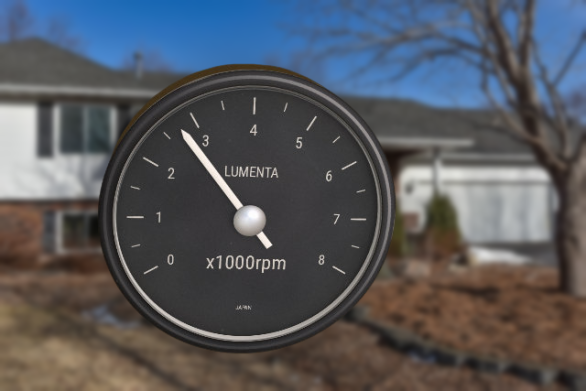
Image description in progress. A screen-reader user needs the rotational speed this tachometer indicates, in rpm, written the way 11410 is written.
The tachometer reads 2750
